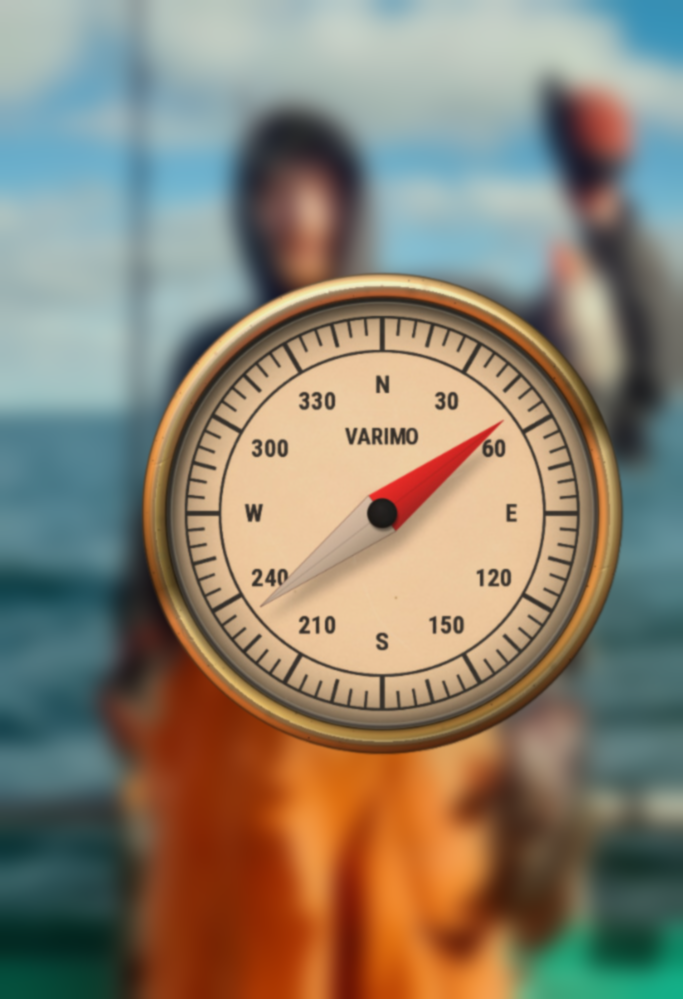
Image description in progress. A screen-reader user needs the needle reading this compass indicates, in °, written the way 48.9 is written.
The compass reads 52.5
